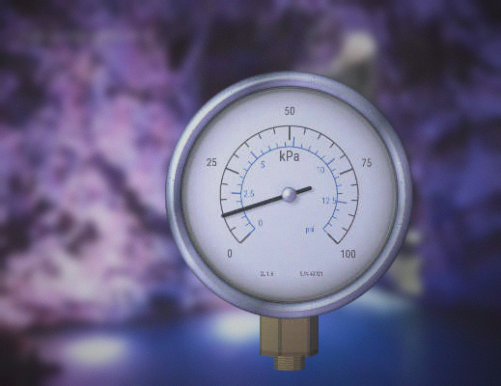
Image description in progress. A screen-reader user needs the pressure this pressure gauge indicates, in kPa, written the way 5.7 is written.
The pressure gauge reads 10
